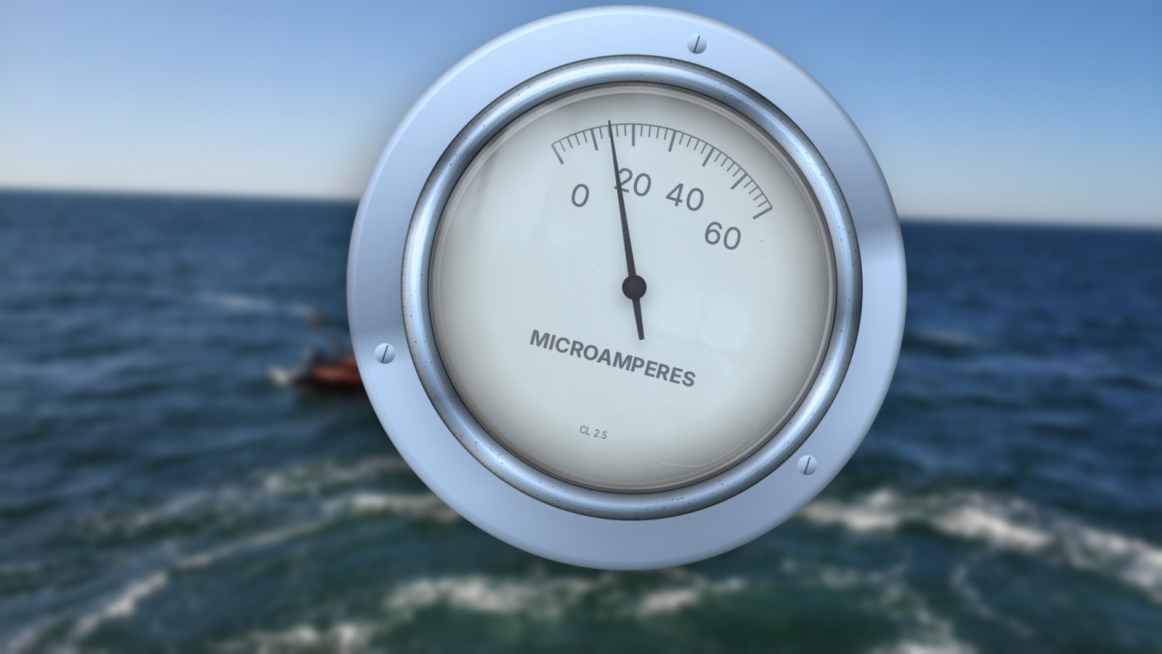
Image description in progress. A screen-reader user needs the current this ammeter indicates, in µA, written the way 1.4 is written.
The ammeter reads 14
